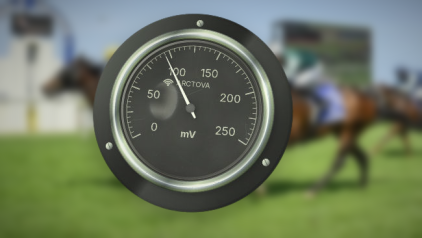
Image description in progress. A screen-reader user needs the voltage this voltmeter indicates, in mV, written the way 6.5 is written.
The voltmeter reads 95
